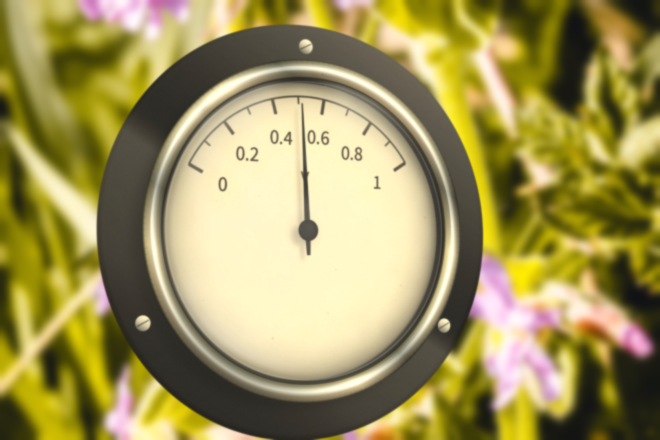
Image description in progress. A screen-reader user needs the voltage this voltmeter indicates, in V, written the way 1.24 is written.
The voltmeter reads 0.5
